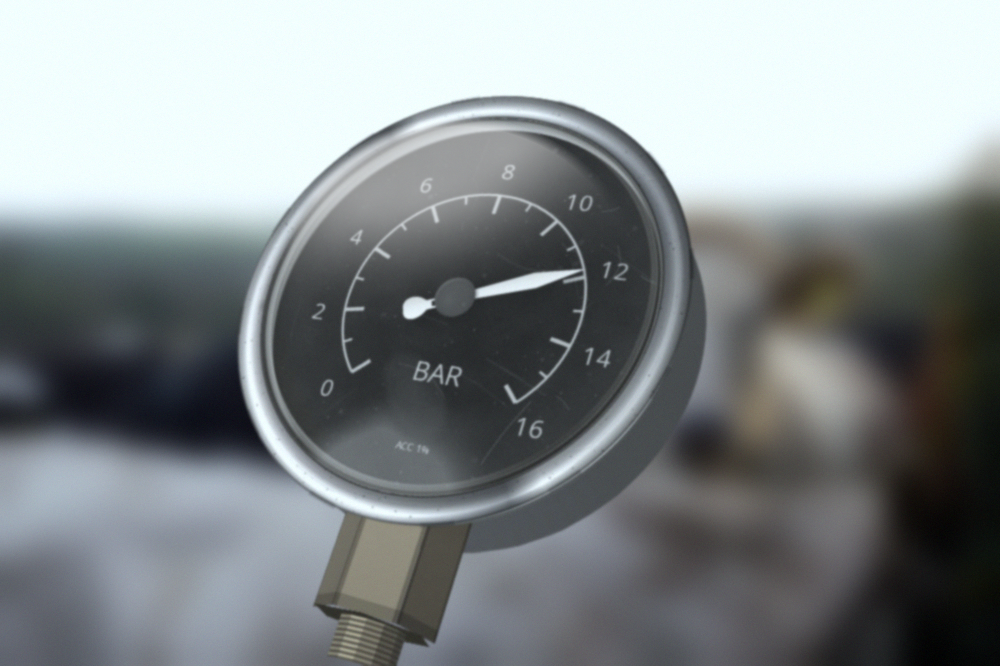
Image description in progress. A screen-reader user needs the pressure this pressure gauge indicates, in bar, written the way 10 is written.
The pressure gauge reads 12
